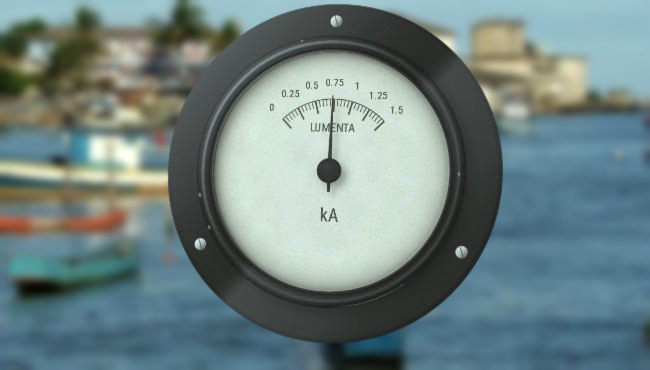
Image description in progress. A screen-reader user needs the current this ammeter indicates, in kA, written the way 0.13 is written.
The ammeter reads 0.75
